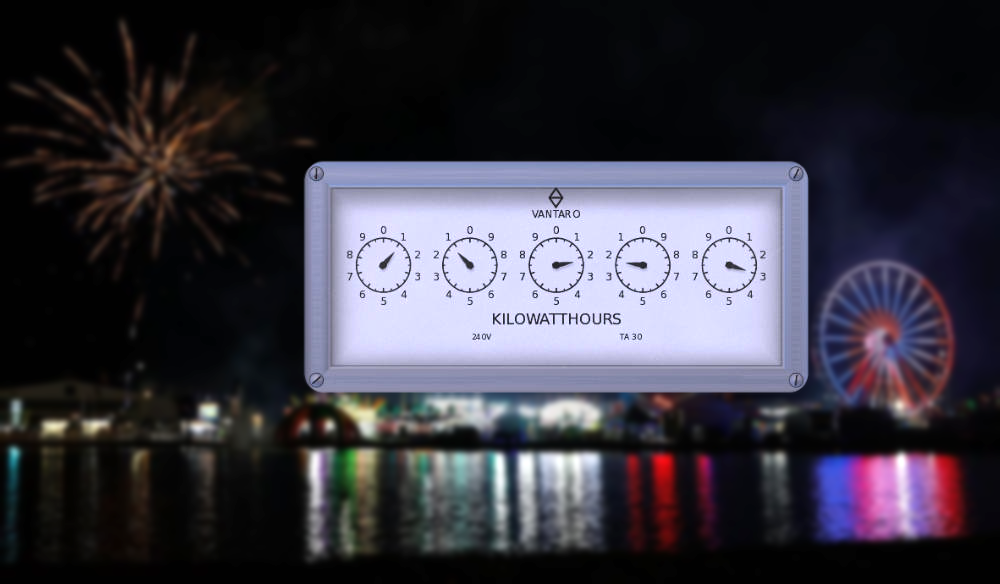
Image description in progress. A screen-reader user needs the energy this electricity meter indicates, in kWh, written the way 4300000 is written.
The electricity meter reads 11223
